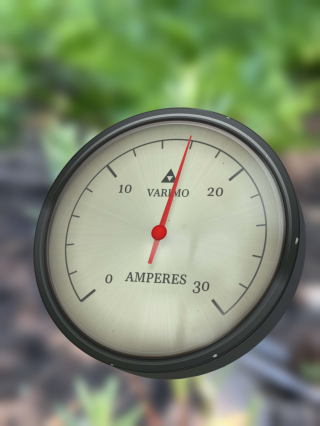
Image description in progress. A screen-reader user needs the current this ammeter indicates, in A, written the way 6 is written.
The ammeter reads 16
